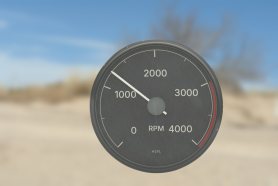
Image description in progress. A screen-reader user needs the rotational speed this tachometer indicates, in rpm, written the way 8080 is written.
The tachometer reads 1250
